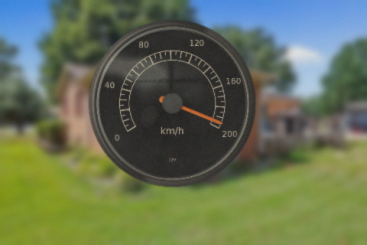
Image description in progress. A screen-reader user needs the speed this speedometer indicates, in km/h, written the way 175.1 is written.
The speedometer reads 195
